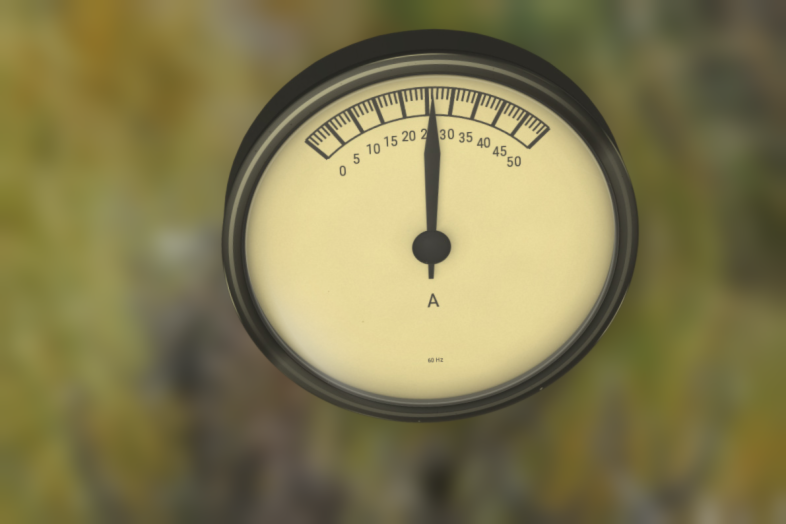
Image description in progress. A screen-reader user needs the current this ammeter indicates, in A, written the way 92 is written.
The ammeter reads 26
